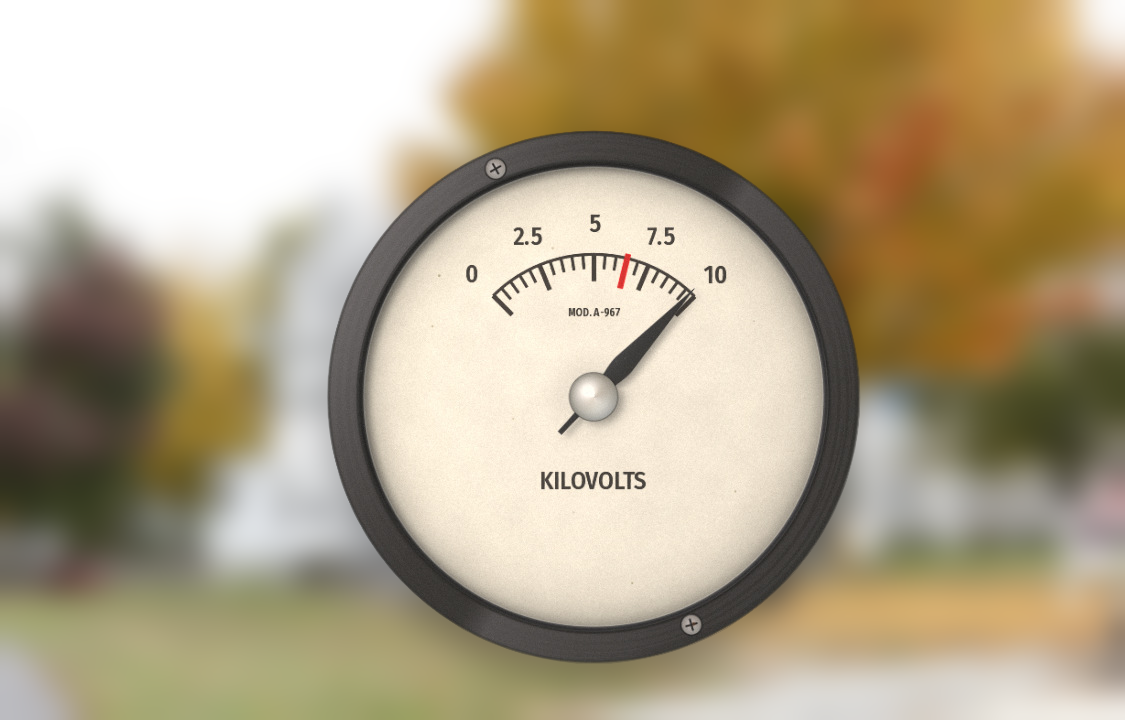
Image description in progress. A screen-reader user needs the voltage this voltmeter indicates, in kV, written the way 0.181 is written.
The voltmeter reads 9.75
